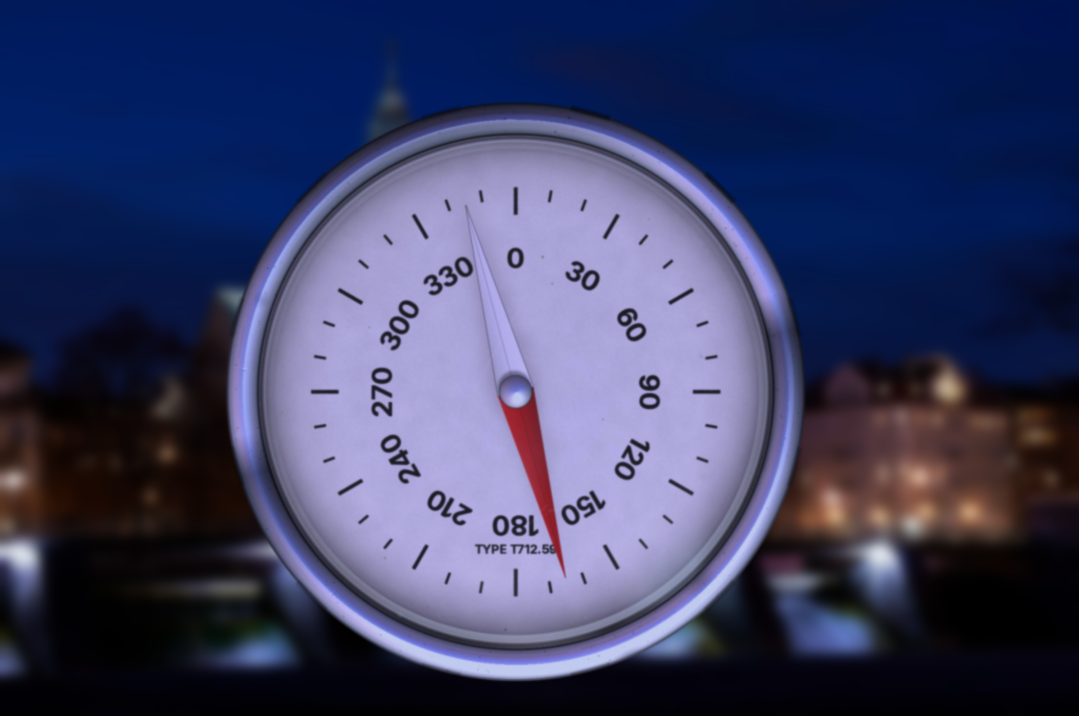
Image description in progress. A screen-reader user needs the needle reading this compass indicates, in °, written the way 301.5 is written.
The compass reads 165
